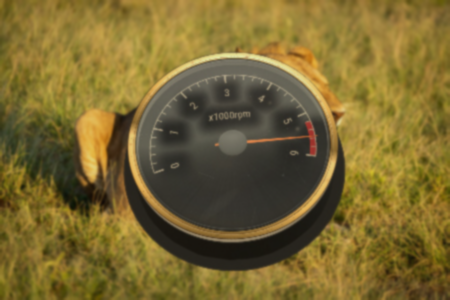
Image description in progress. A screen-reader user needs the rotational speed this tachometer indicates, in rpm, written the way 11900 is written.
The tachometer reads 5600
